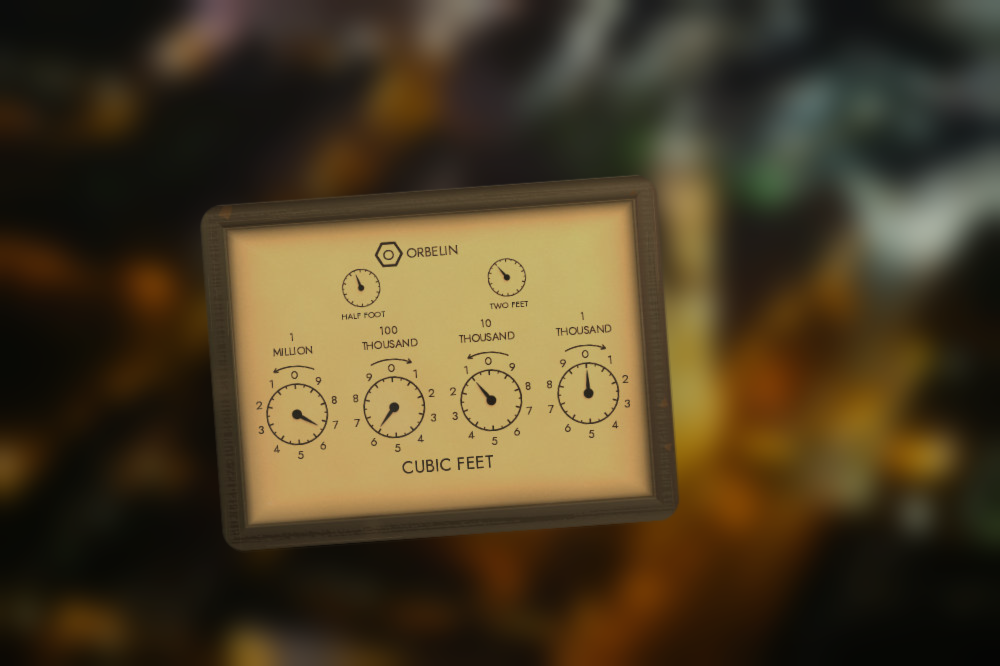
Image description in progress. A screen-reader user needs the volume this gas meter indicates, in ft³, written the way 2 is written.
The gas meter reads 661000
